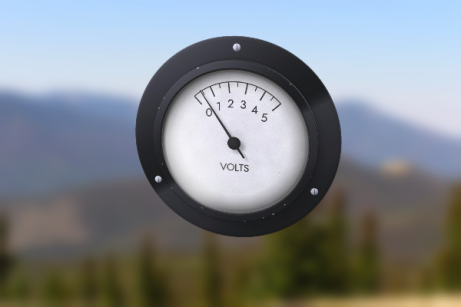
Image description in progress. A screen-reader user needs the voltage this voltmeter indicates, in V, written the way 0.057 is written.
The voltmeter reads 0.5
